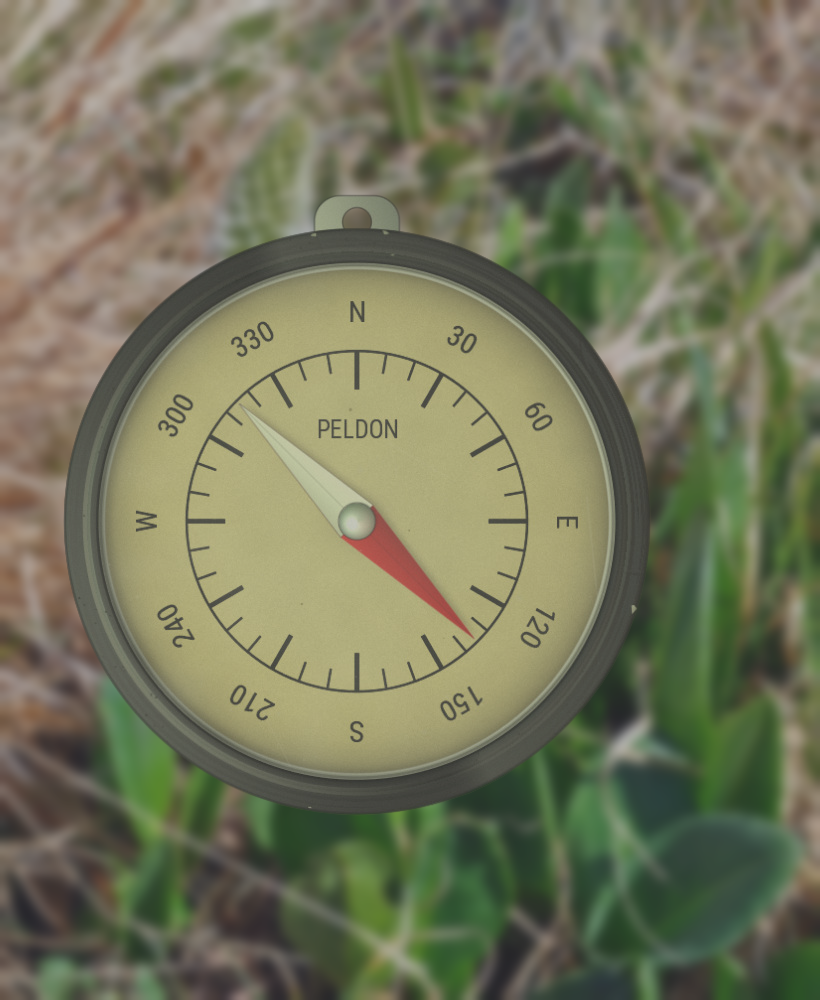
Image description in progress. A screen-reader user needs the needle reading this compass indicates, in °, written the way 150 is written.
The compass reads 135
